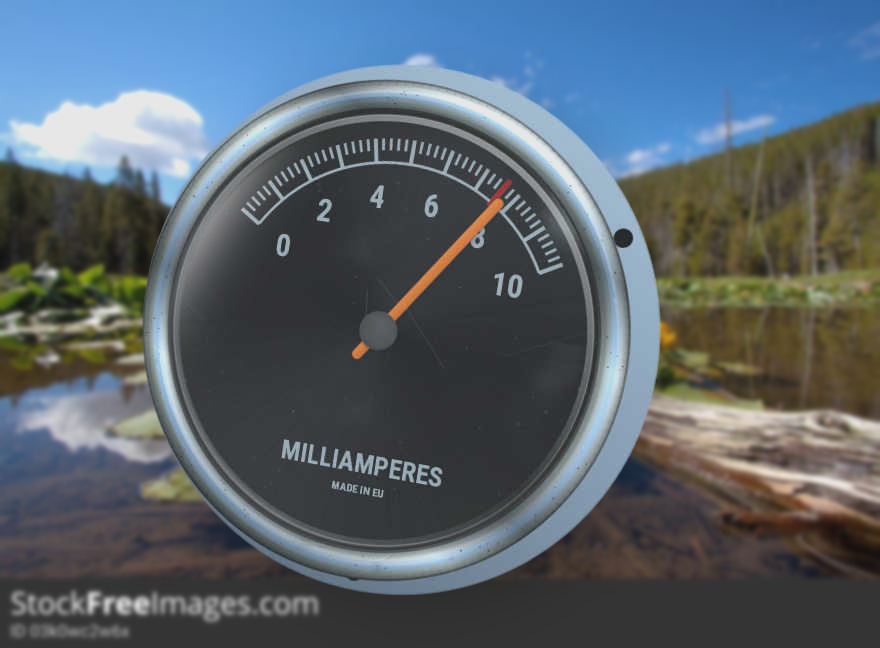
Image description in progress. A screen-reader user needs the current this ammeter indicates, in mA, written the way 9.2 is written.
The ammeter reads 7.8
